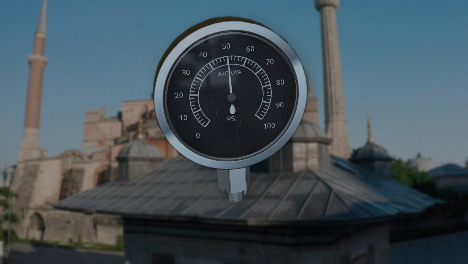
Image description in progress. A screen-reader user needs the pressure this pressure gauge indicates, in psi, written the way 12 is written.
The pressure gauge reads 50
